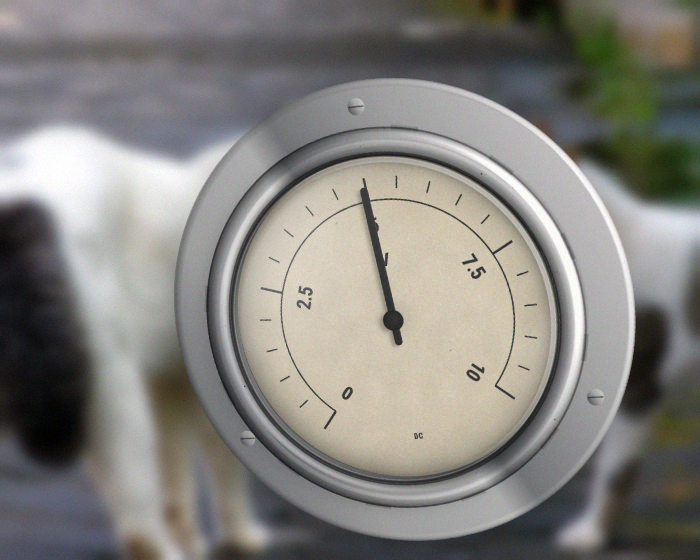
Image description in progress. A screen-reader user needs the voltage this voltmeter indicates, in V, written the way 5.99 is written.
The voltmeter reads 5
